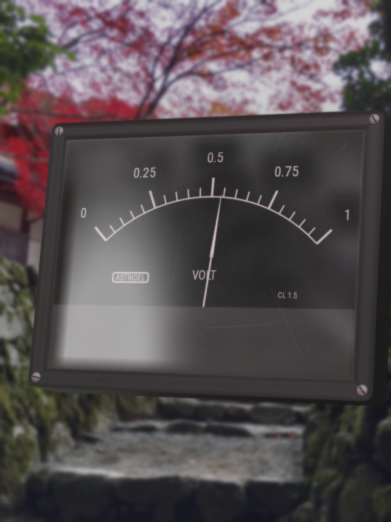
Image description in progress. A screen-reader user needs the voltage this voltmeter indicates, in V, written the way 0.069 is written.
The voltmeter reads 0.55
